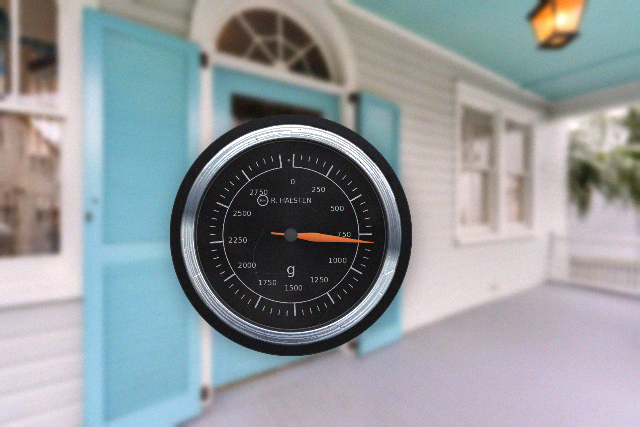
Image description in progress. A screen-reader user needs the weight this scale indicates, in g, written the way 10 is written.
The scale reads 800
